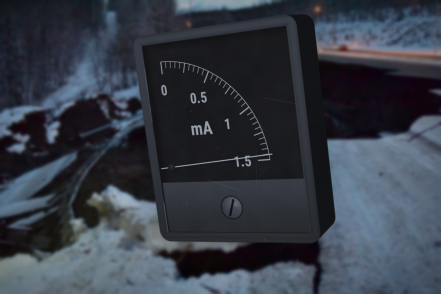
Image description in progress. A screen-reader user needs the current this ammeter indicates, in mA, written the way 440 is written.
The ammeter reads 1.45
